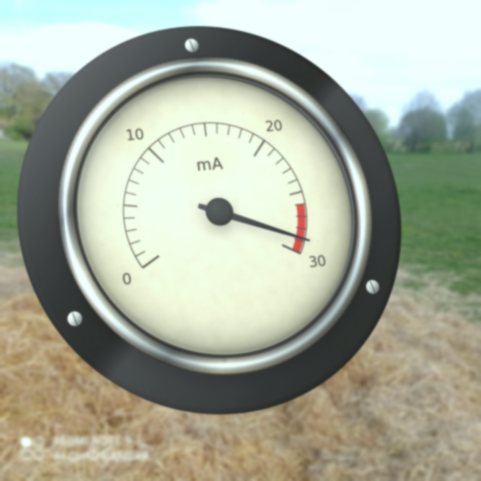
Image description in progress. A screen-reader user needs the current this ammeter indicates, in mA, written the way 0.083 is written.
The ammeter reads 29
